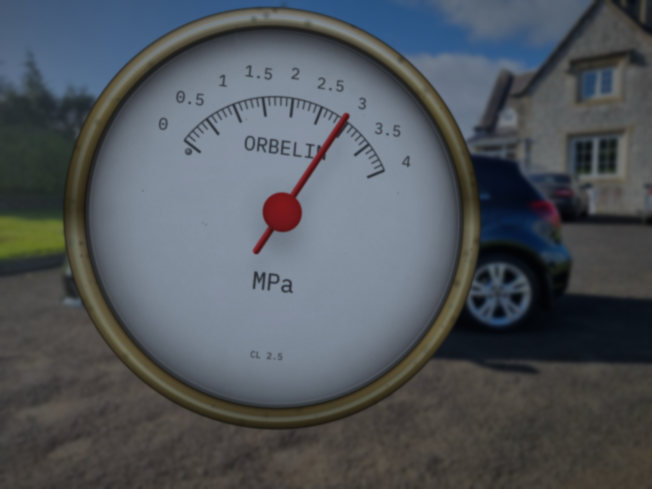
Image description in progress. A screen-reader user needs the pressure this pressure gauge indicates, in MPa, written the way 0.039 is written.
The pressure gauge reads 2.9
